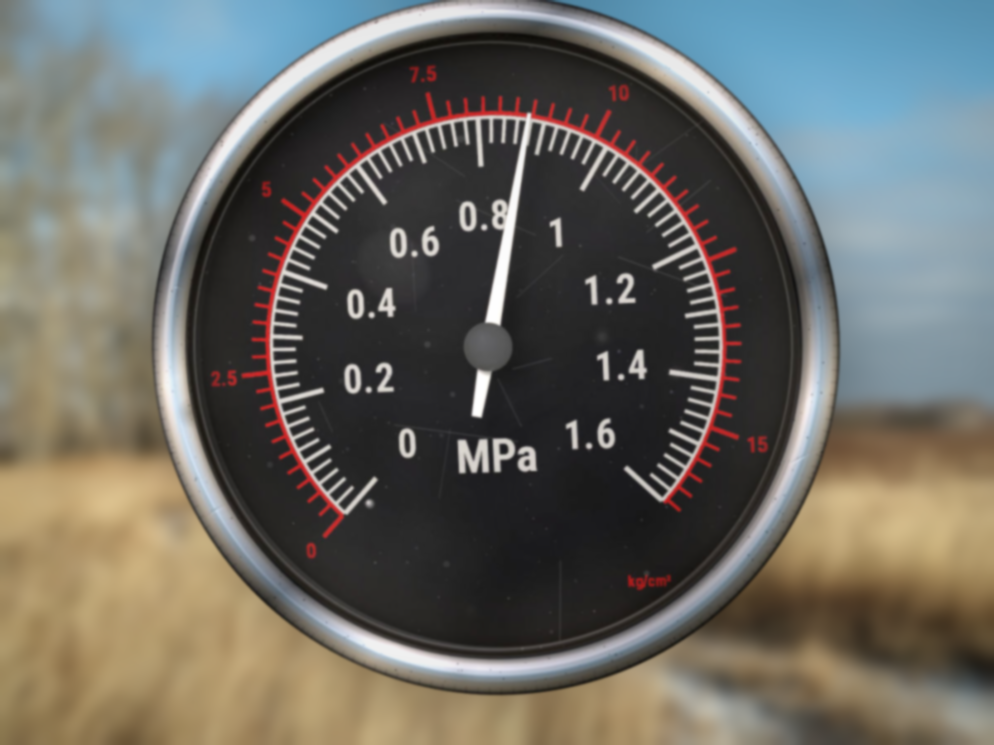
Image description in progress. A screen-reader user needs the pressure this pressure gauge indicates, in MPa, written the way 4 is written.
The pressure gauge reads 0.88
